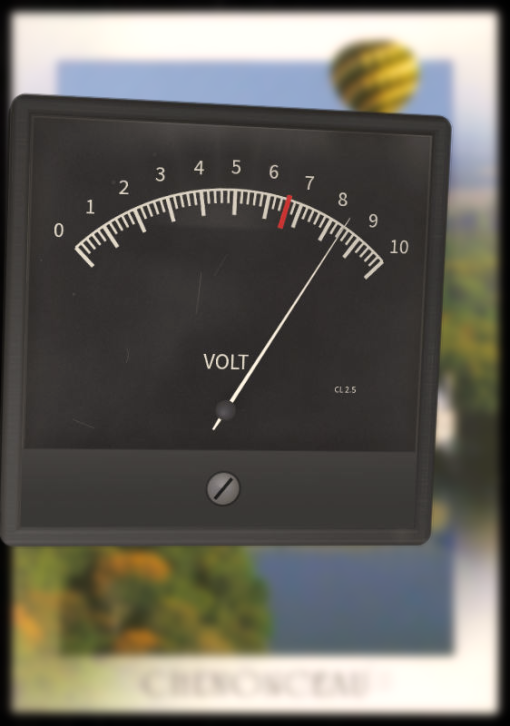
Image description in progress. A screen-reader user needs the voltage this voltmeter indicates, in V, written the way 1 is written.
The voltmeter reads 8.4
